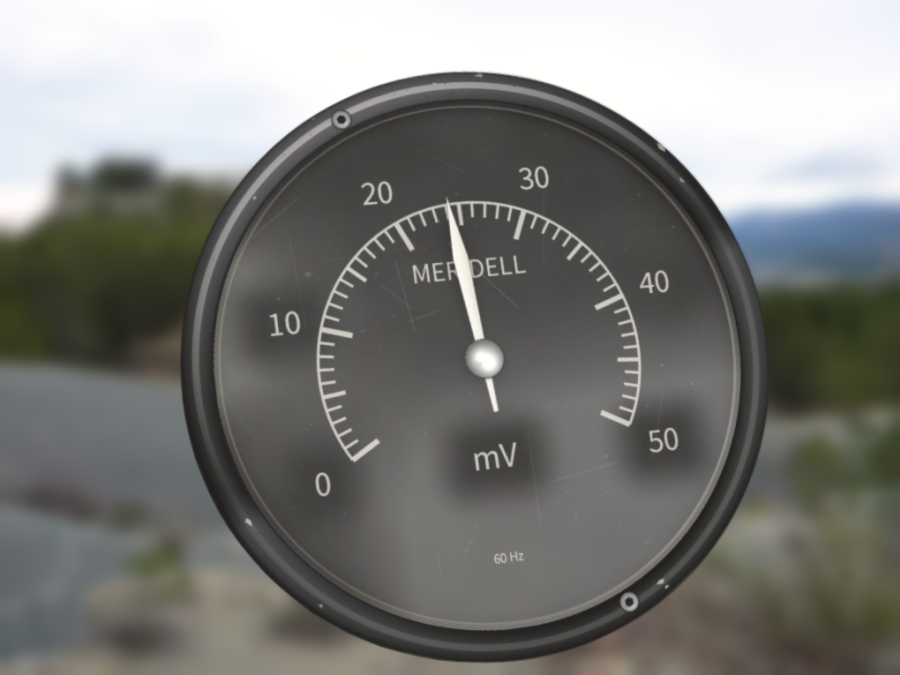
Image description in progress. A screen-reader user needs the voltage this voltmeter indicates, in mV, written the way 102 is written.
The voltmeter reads 24
